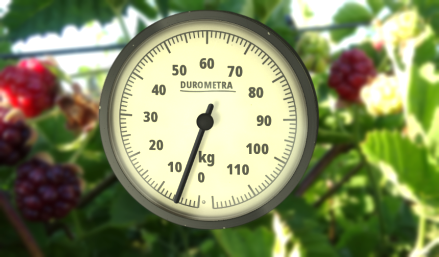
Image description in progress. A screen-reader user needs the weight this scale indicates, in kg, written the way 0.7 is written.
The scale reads 5
